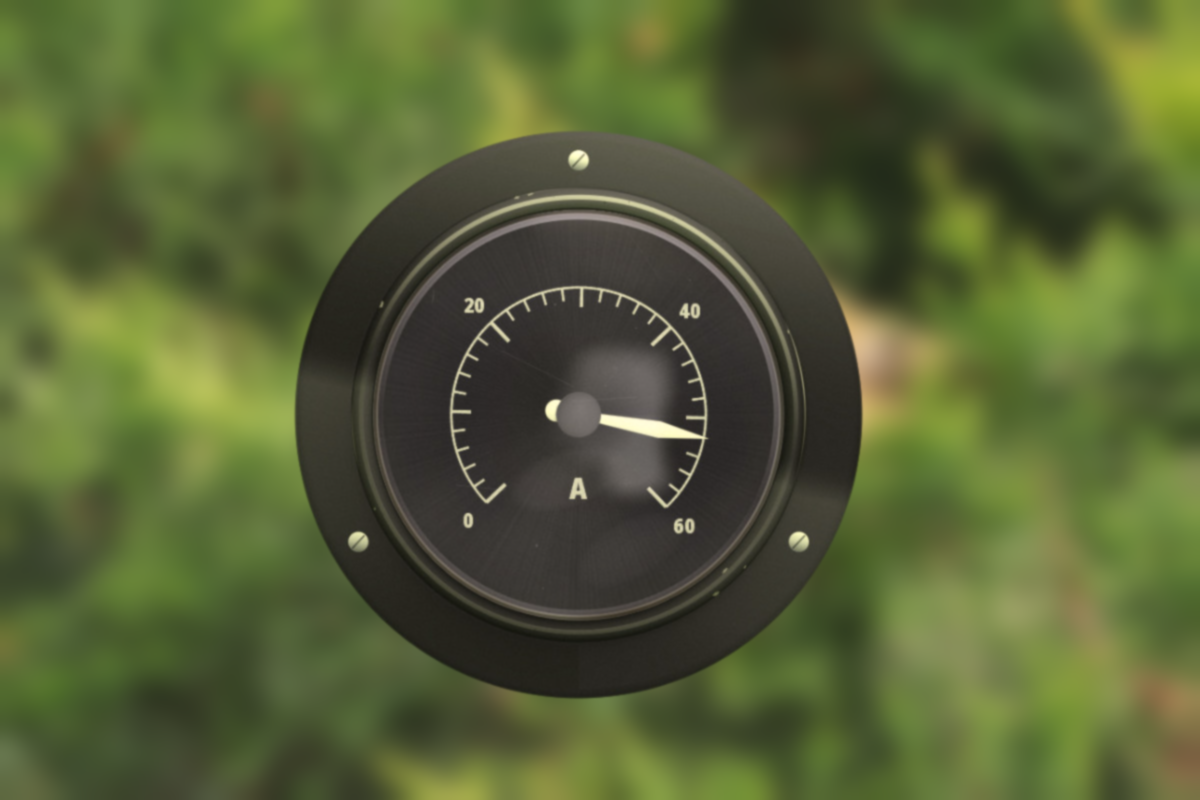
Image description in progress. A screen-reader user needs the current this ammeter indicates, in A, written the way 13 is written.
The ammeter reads 52
